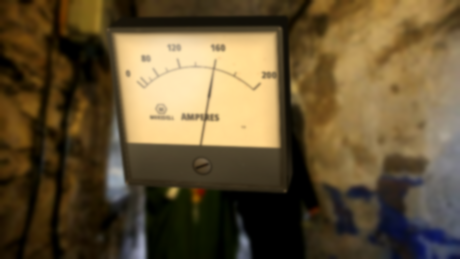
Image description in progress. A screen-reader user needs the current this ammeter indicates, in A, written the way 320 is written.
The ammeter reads 160
